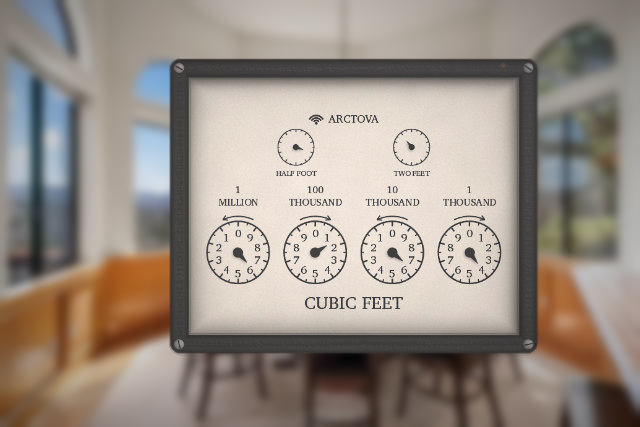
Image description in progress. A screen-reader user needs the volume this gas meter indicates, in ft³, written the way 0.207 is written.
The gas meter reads 616400
